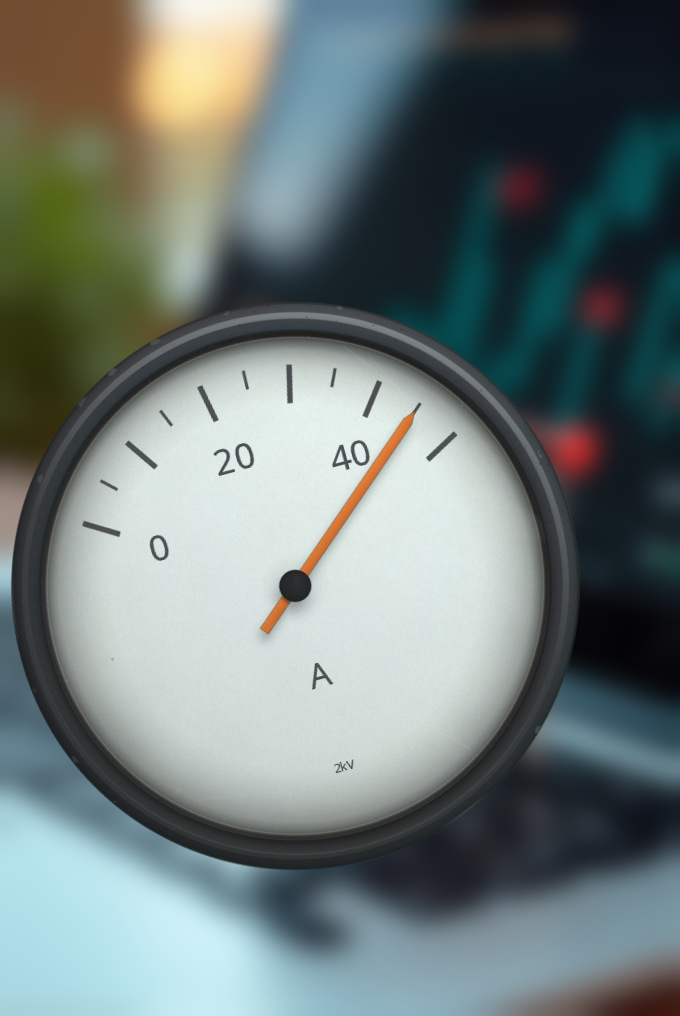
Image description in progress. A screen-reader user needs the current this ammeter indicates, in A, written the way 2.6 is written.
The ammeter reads 45
